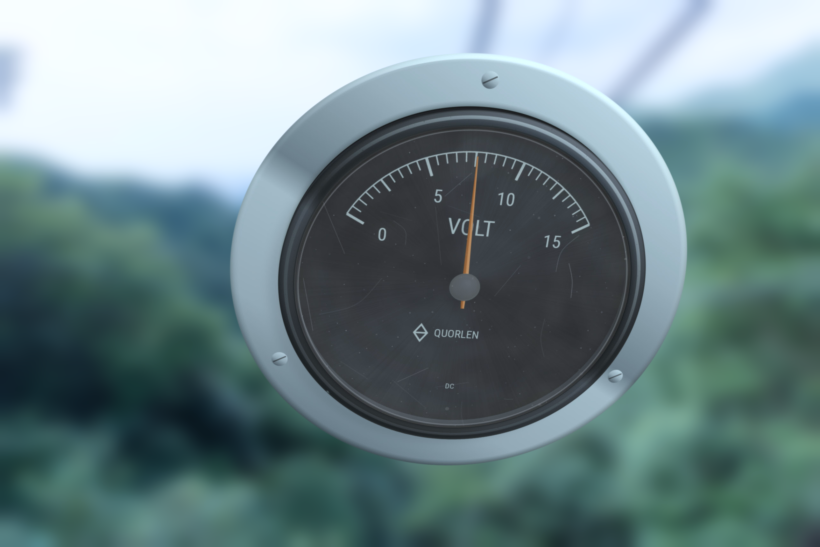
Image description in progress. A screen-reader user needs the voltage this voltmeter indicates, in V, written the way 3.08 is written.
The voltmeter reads 7.5
